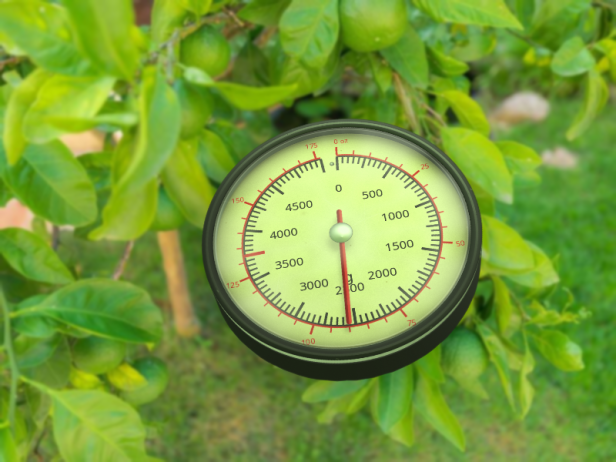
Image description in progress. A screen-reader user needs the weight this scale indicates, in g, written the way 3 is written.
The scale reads 2550
